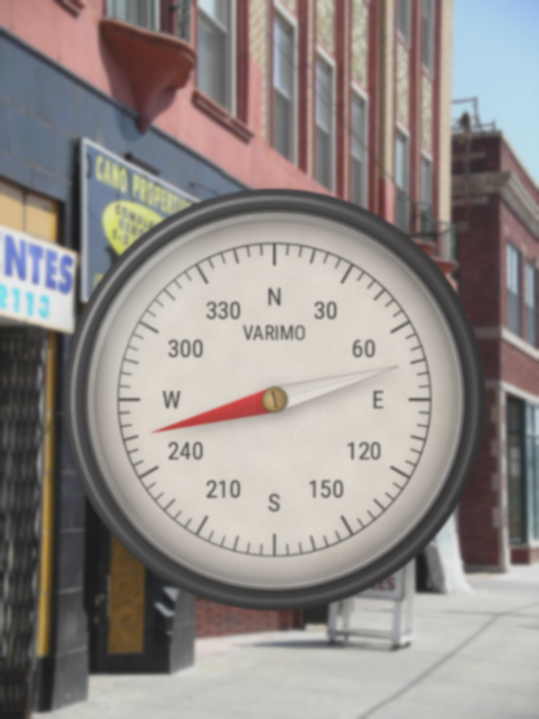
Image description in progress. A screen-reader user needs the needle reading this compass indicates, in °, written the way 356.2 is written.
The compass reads 255
